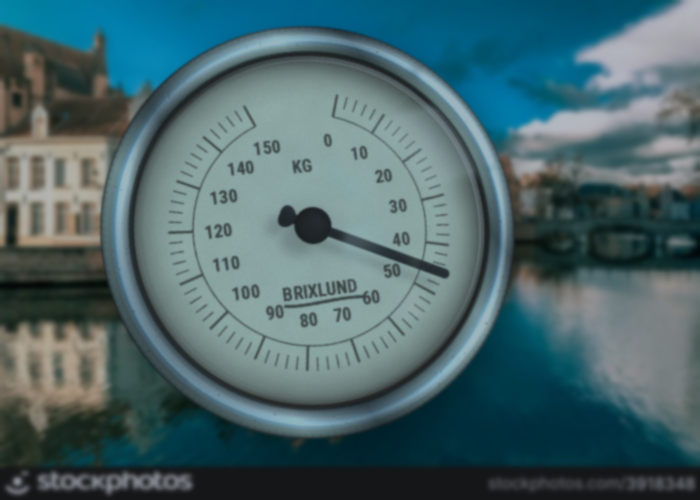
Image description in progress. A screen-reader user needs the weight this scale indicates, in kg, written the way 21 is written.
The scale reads 46
